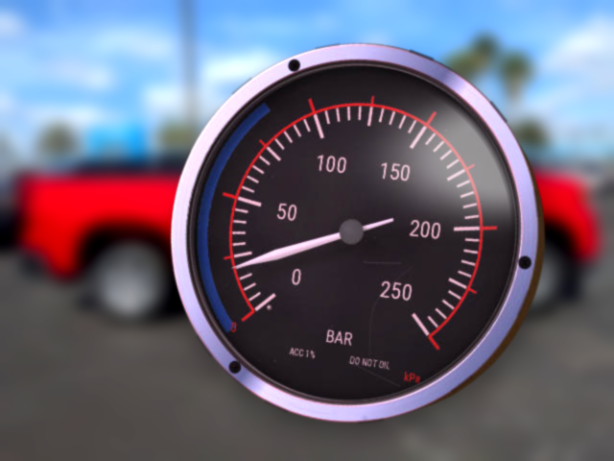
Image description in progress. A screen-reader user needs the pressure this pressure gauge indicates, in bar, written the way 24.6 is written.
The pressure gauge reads 20
